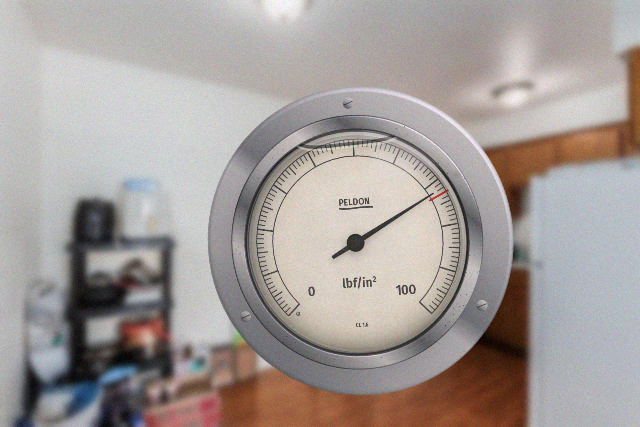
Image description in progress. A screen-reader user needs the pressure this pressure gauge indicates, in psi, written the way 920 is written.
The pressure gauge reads 72
